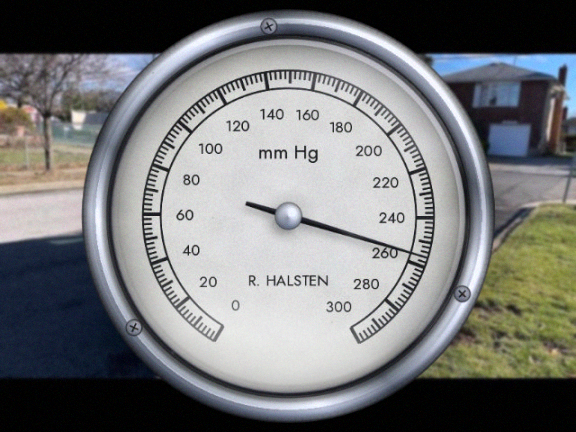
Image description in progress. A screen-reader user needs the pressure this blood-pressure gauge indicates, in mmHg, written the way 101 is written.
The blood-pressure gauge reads 256
